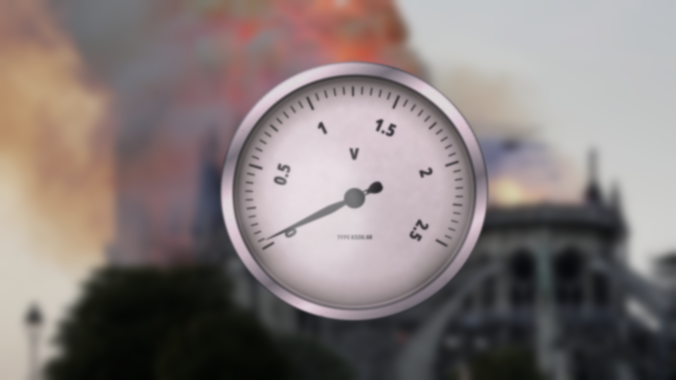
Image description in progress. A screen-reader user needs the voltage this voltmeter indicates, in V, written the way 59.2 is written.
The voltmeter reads 0.05
